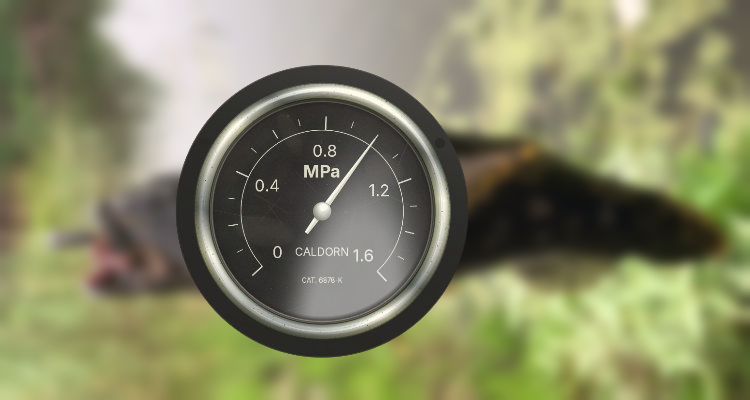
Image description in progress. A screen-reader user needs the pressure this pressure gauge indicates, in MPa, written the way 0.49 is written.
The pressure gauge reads 1
